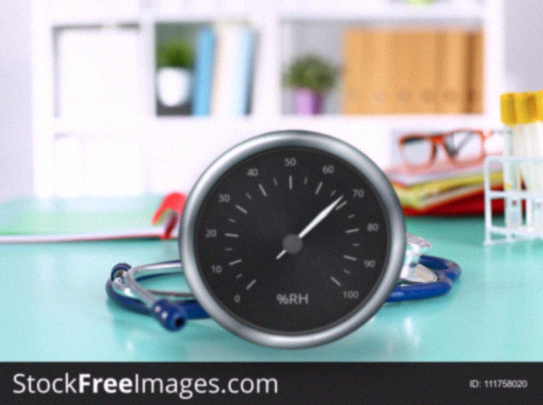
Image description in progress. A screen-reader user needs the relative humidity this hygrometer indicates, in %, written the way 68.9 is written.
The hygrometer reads 67.5
